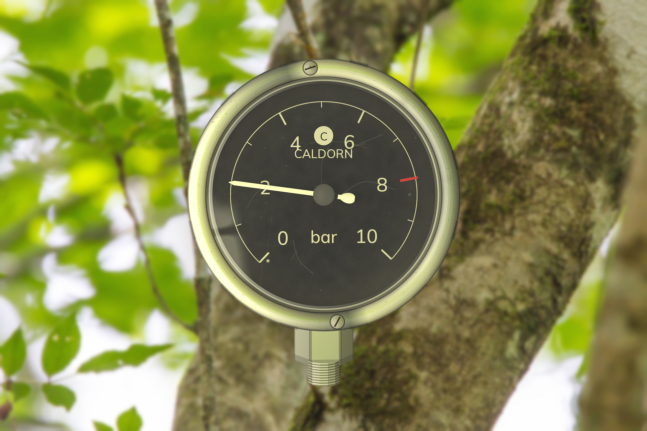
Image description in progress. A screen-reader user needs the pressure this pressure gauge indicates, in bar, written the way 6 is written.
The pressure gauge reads 2
